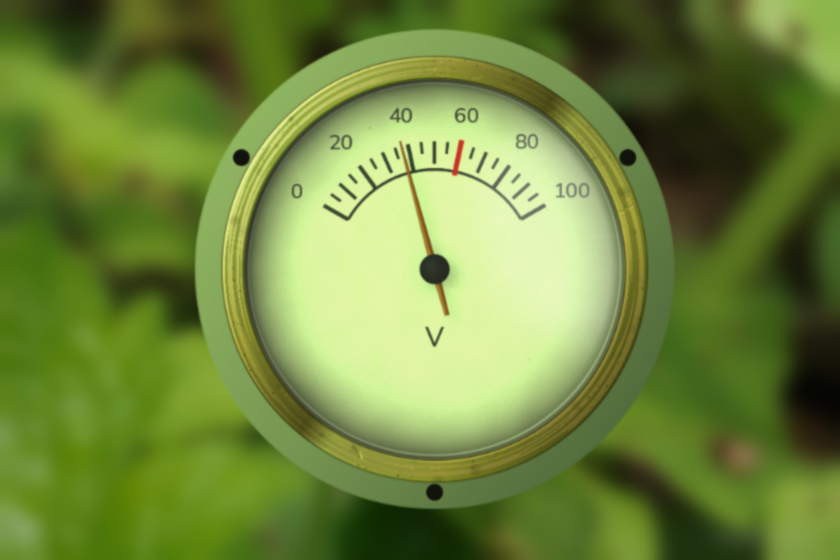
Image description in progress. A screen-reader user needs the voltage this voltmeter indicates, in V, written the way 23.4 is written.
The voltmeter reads 37.5
